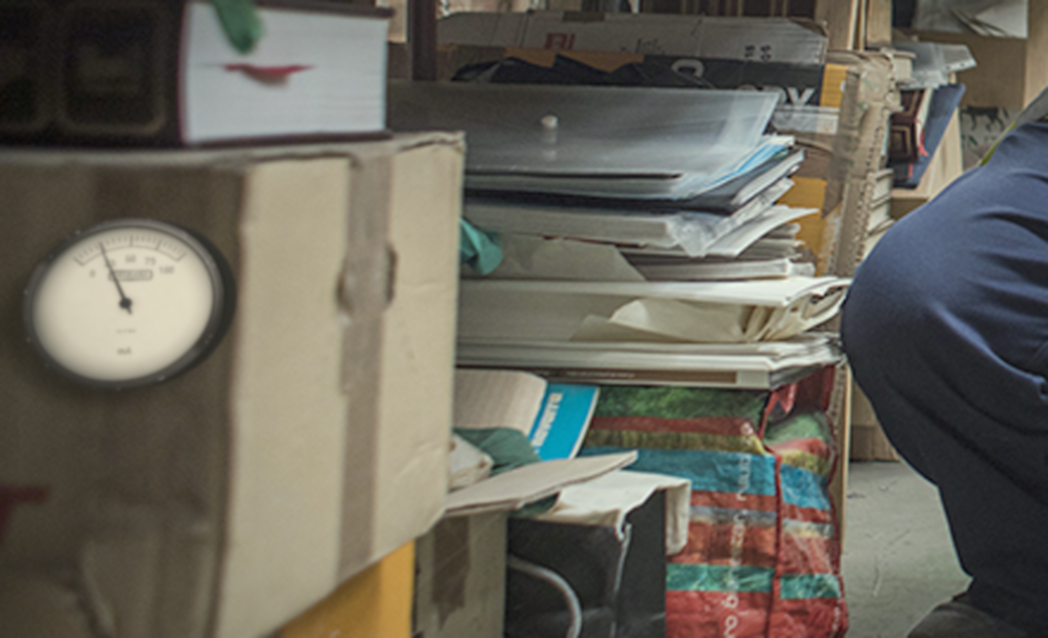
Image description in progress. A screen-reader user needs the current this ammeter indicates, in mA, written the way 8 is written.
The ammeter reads 25
